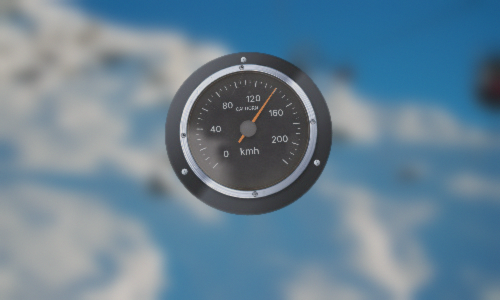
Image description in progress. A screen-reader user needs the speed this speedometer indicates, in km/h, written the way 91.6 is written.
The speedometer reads 140
